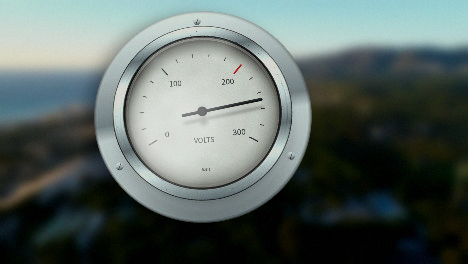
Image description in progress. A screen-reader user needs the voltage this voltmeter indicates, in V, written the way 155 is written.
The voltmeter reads 250
